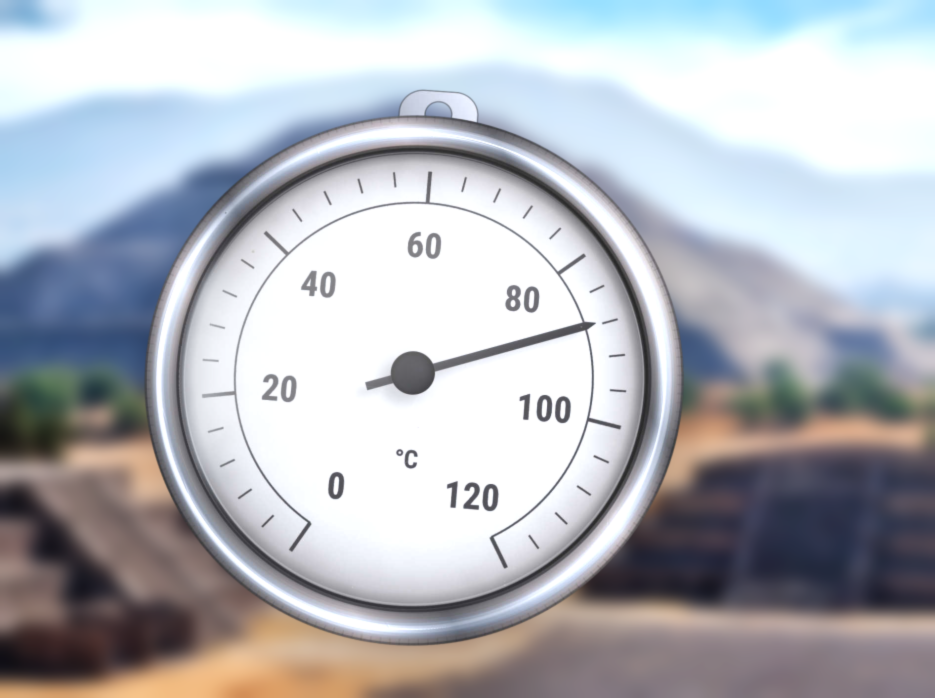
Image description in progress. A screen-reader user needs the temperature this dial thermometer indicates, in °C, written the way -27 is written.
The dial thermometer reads 88
